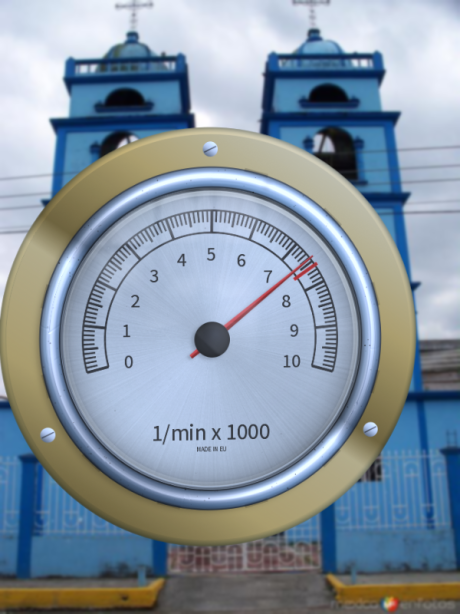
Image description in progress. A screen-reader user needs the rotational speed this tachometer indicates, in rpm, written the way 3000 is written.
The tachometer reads 7400
